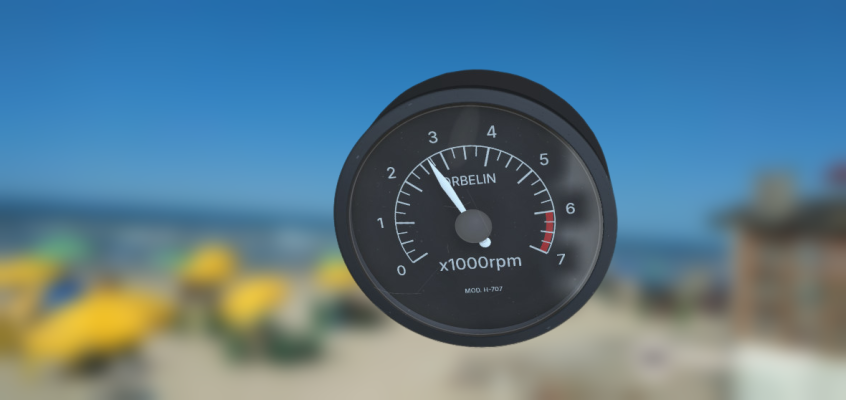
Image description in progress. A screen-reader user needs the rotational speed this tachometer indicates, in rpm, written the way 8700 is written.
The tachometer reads 2750
